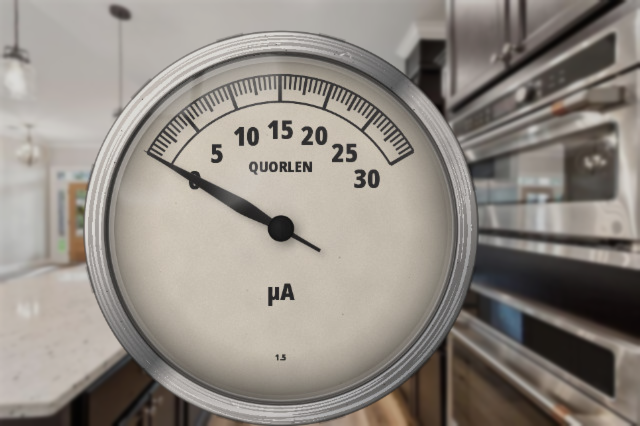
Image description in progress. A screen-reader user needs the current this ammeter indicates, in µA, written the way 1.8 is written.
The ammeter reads 0
